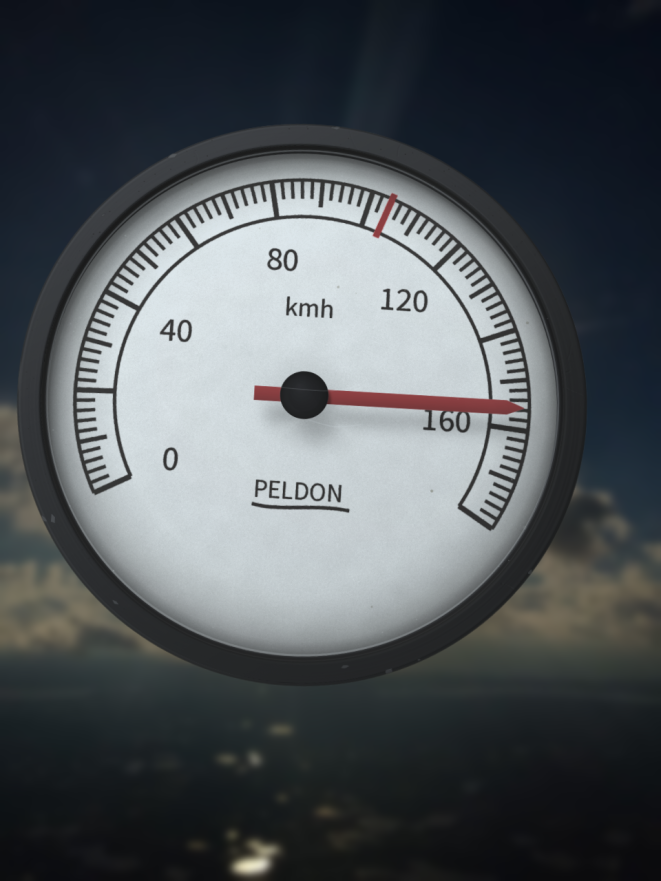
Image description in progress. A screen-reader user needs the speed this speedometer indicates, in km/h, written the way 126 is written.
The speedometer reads 156
